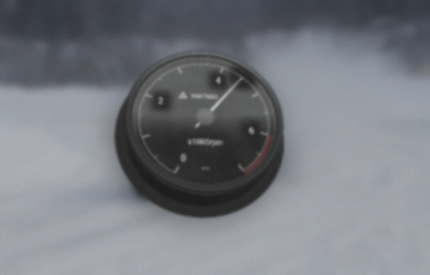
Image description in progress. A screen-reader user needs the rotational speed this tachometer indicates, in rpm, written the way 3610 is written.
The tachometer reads 4500
